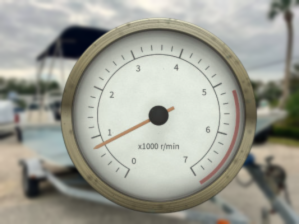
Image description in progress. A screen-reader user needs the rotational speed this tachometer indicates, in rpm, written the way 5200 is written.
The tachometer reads 800
